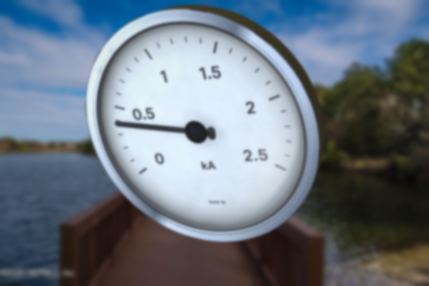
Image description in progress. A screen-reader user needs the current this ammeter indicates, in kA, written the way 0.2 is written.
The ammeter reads 0.4
